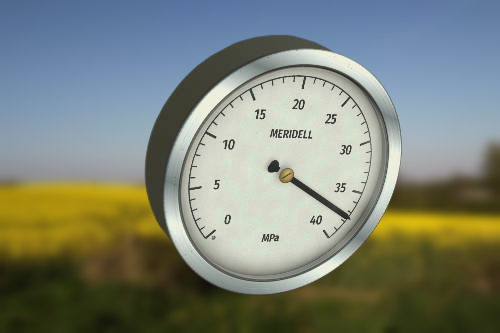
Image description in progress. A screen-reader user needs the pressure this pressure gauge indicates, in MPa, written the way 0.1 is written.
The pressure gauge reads 37.5
